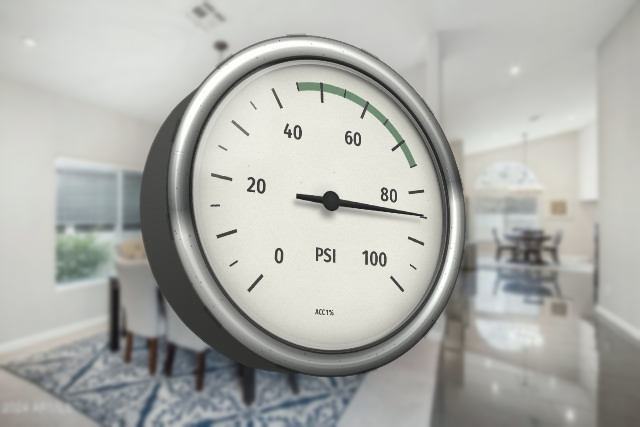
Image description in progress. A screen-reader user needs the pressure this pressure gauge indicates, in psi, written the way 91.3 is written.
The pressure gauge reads 85
